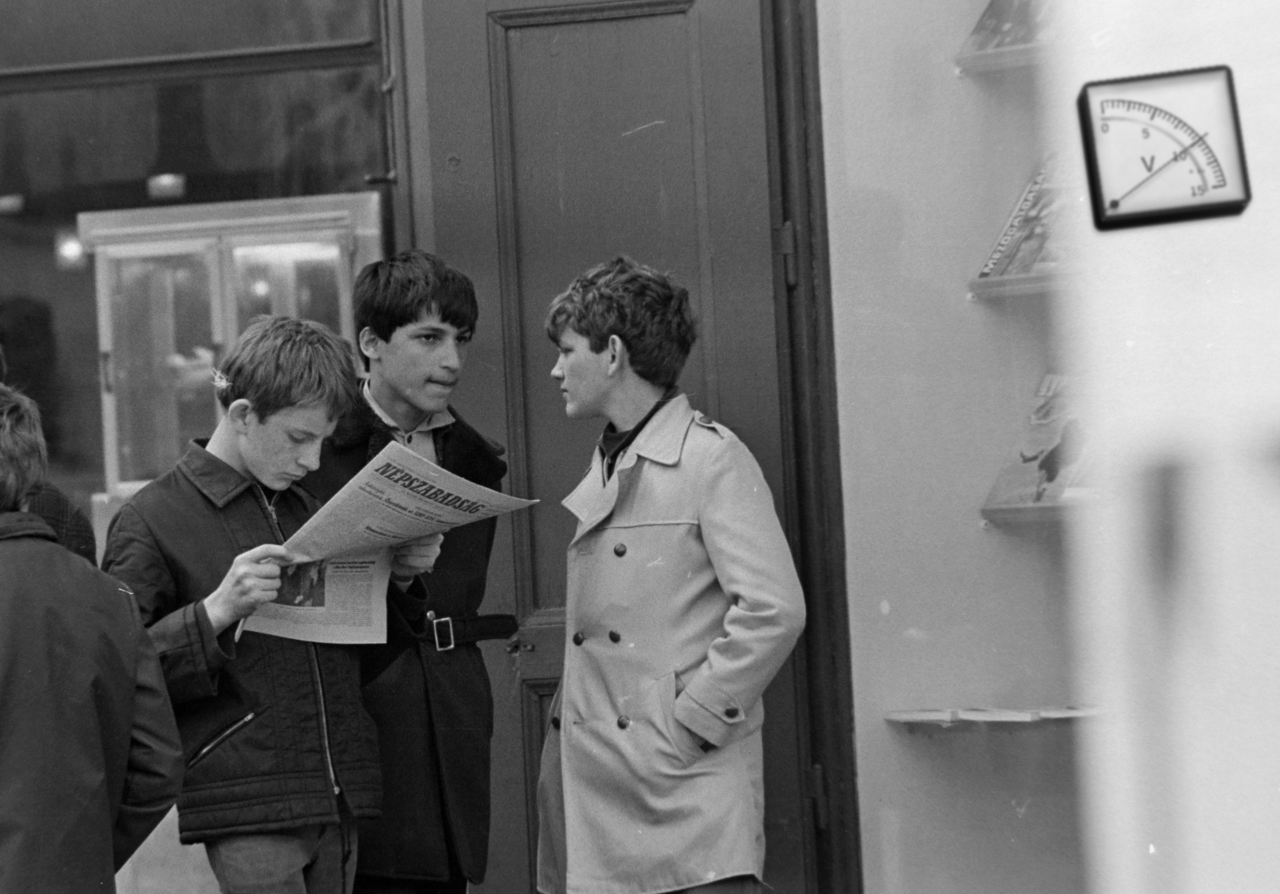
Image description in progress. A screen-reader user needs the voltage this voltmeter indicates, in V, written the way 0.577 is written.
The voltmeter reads 10
